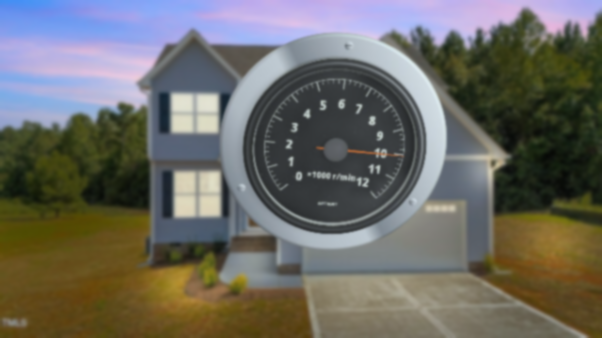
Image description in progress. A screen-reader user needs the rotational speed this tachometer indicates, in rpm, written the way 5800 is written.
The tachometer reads 10000
